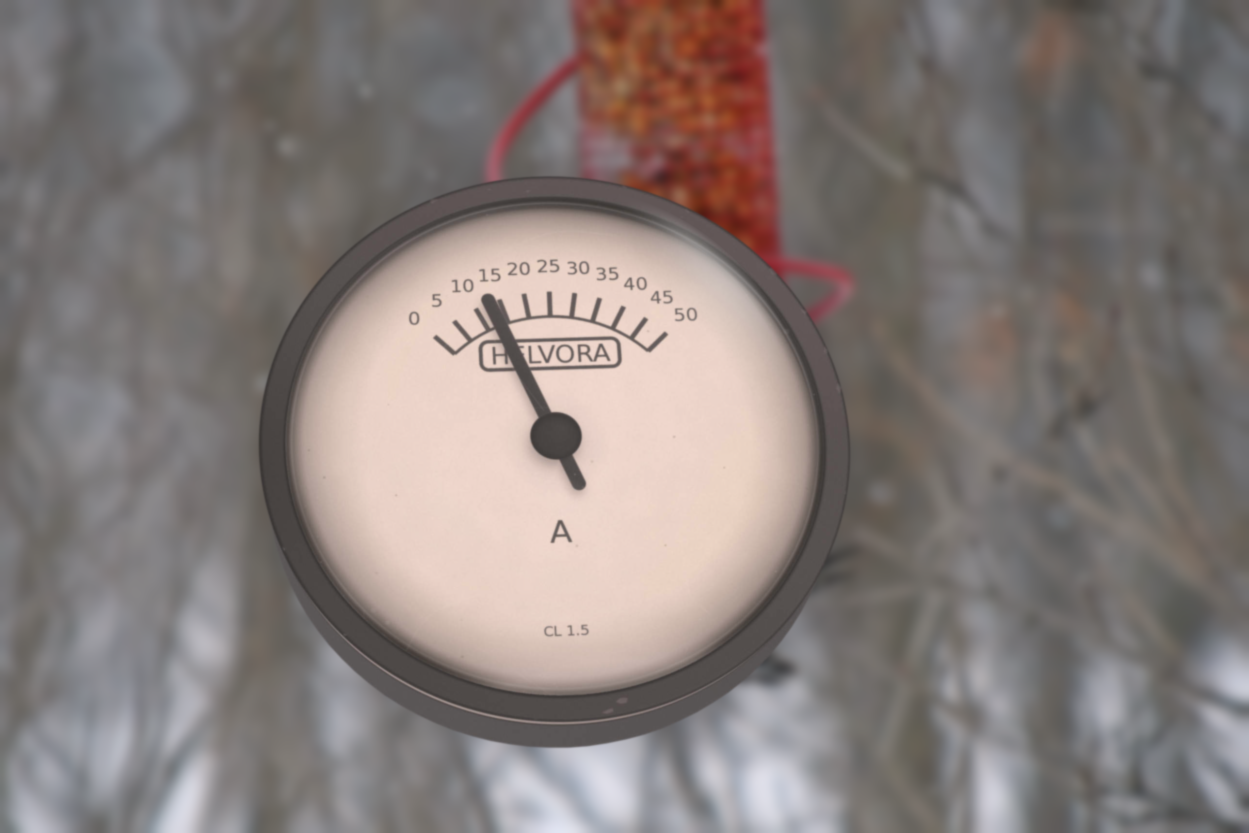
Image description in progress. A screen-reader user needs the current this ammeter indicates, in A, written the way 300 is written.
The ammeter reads 12.5
